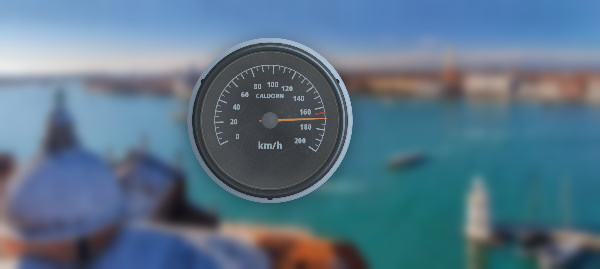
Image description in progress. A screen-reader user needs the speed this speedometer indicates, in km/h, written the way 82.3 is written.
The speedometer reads 170
